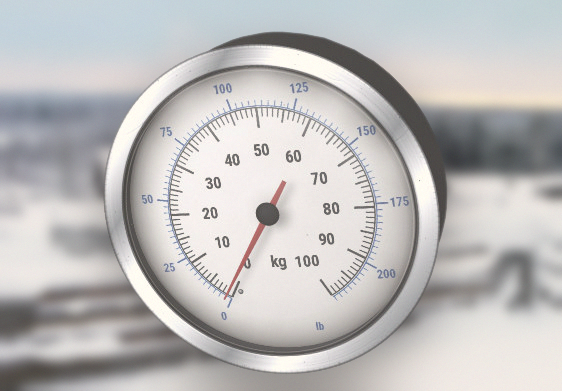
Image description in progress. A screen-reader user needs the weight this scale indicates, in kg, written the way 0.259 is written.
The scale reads 1
